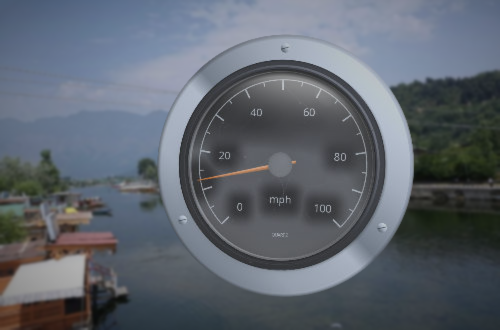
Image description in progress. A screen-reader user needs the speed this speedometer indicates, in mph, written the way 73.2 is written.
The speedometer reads 12.5
